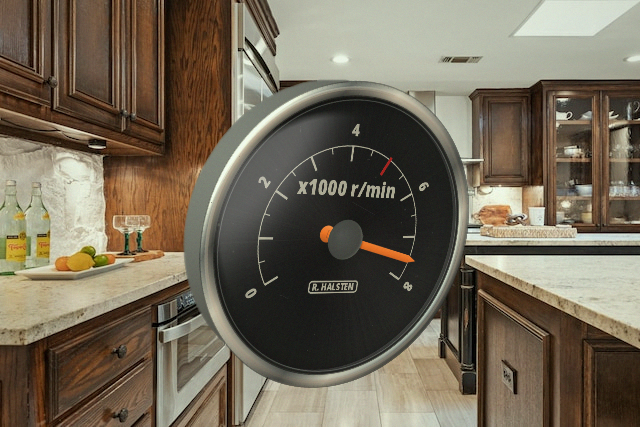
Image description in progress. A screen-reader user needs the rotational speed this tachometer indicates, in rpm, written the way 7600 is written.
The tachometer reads 7500
